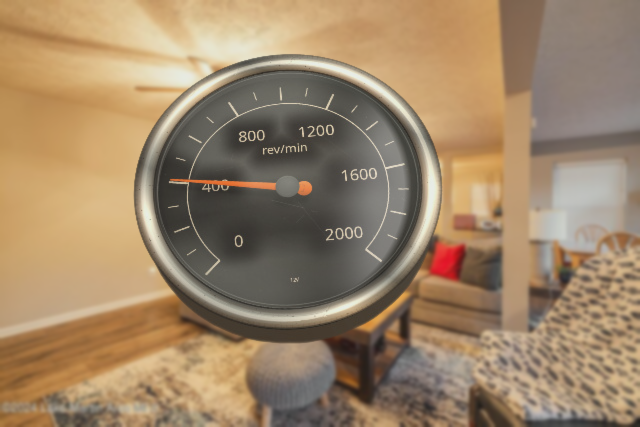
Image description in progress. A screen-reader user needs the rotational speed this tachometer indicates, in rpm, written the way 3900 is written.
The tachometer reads 400
